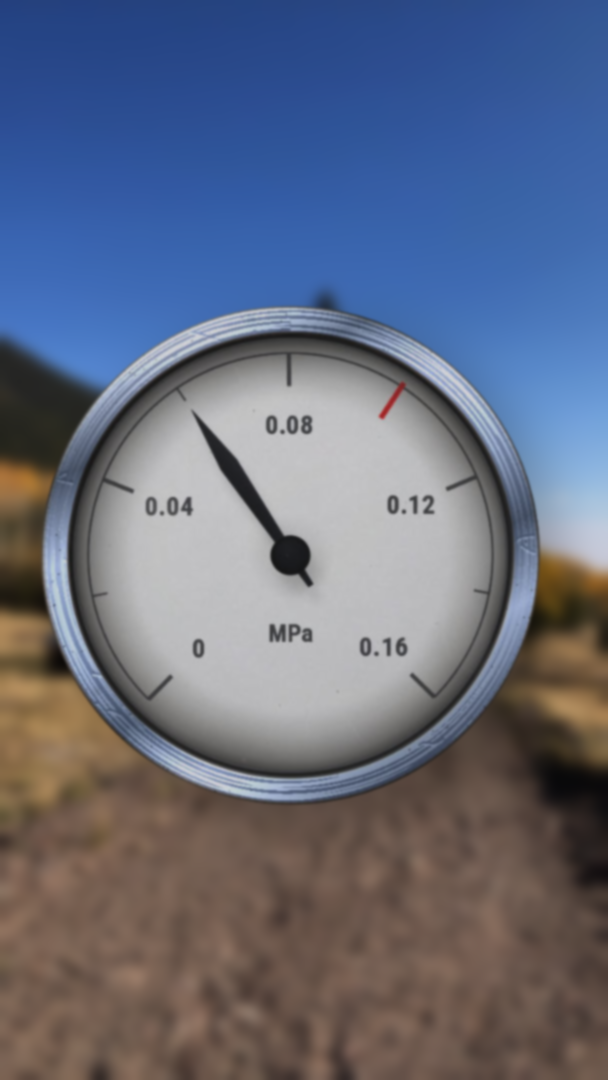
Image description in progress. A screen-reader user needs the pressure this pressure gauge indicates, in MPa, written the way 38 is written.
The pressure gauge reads 0.06
